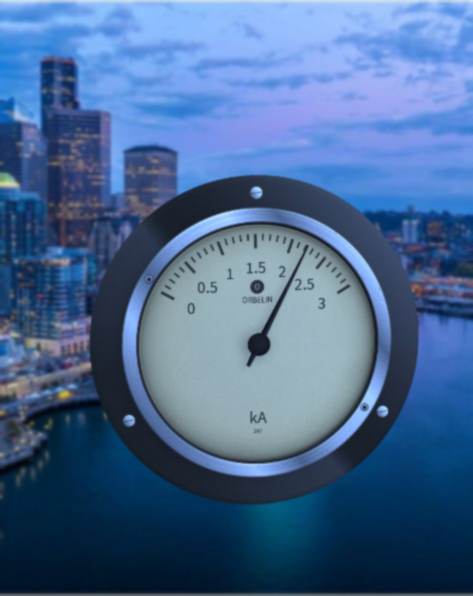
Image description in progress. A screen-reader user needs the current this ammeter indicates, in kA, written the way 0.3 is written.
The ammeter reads 2.2
